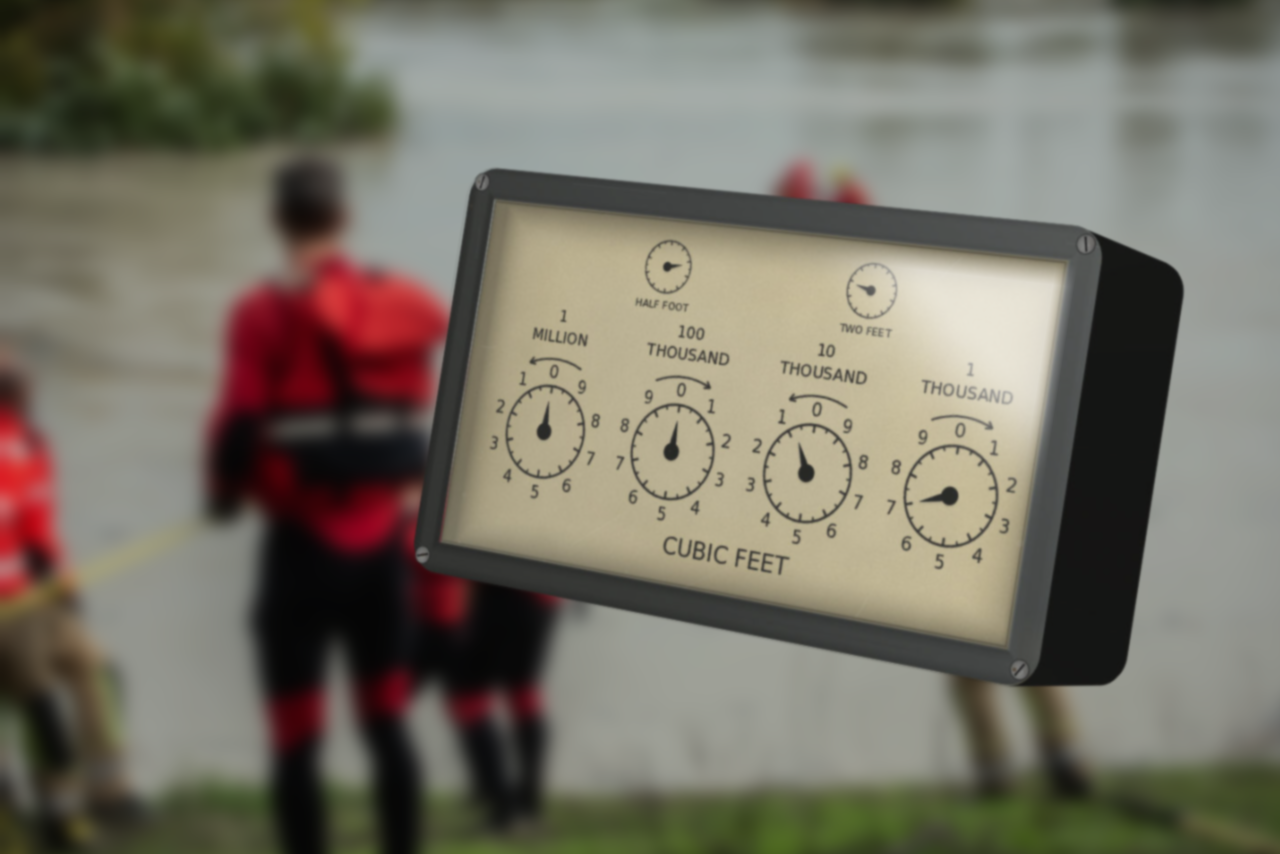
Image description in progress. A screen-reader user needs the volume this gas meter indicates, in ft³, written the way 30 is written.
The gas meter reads 700
